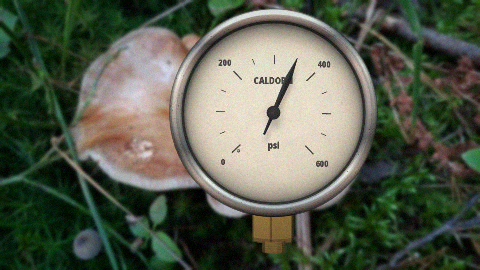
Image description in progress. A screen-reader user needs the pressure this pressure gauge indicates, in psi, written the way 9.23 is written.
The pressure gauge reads 350
